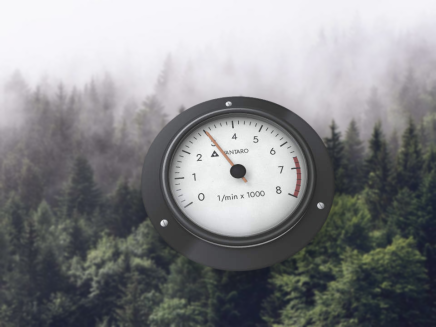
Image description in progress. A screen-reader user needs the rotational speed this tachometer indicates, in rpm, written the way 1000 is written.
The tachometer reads 3000
